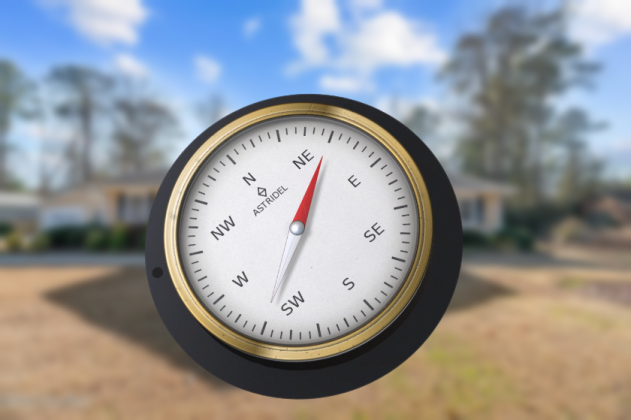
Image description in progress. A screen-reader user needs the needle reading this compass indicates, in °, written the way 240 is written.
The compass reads 60
